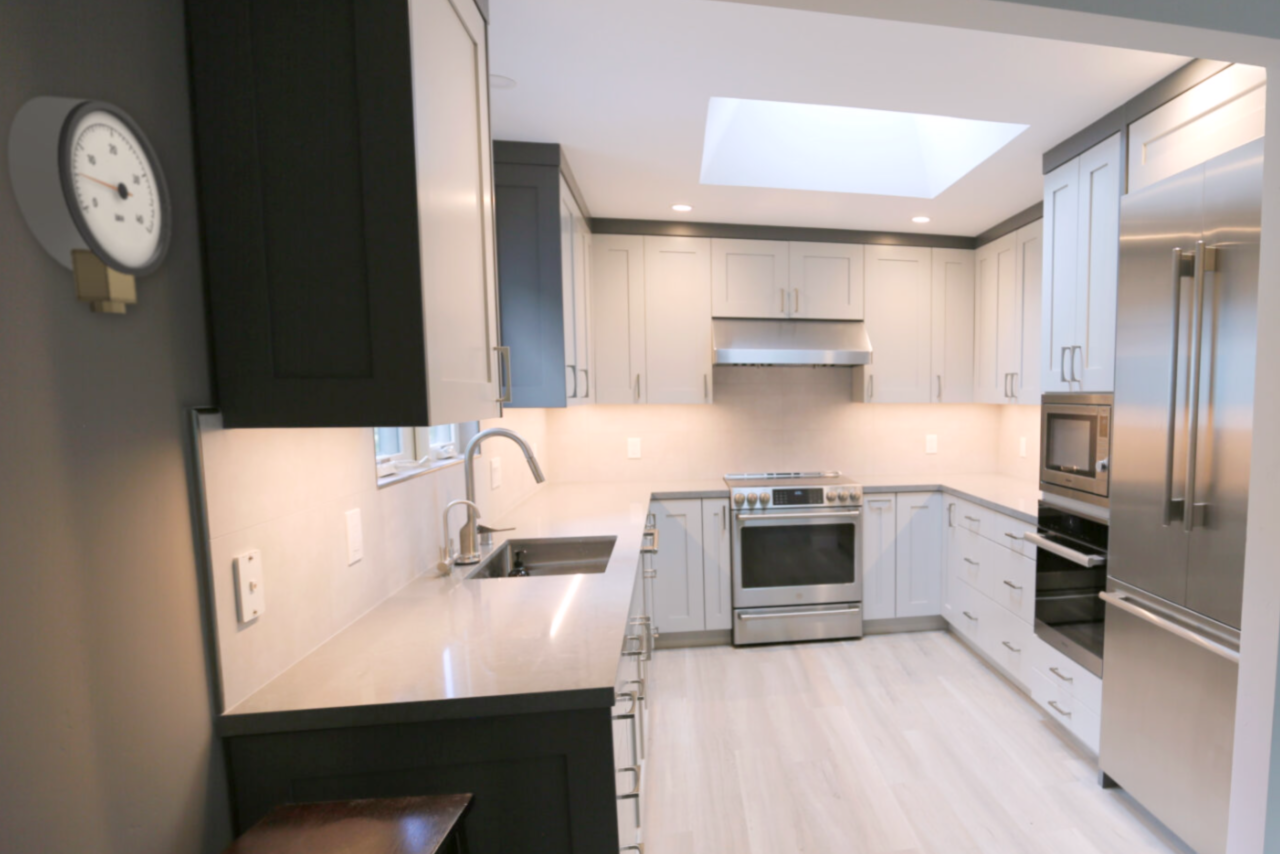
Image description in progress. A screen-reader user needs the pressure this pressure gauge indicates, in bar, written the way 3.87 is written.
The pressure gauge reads 5
